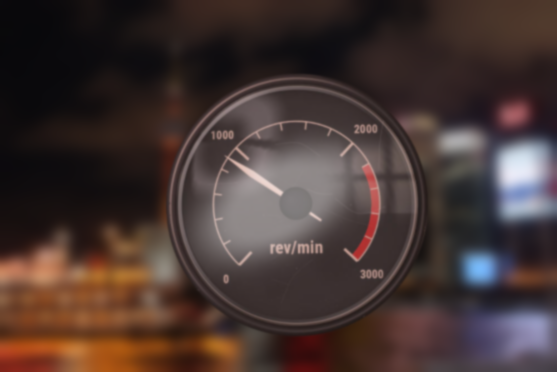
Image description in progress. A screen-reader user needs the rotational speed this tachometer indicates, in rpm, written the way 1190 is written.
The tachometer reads 900
